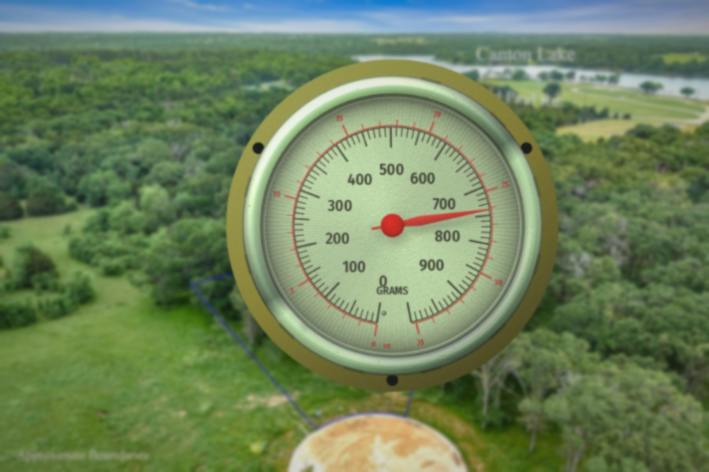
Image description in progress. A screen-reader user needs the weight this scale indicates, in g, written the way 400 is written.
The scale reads 740
